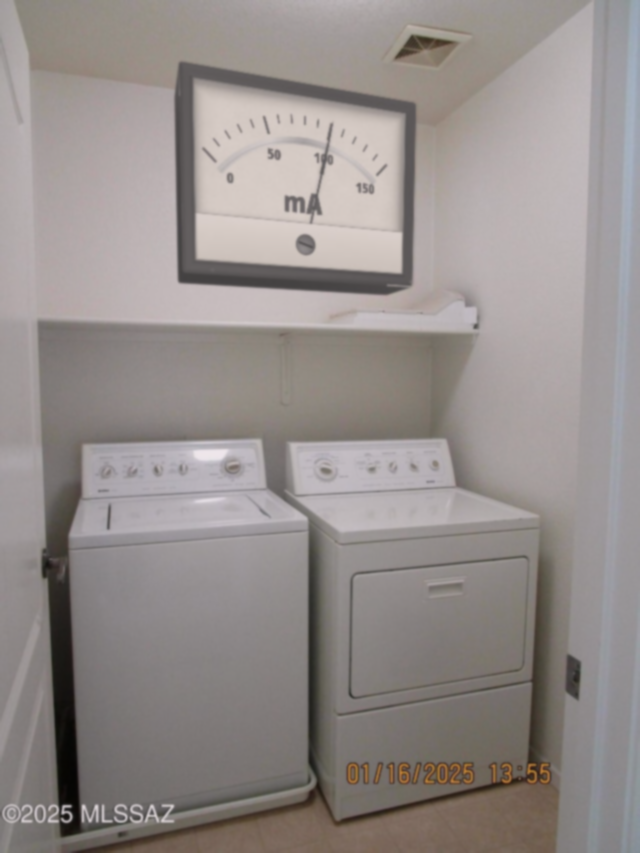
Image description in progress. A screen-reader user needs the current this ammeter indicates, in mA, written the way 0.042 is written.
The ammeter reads 100
